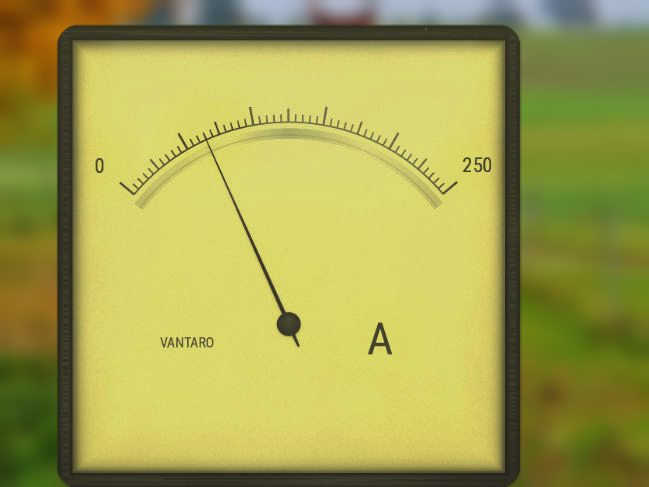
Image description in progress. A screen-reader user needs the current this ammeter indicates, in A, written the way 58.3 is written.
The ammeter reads 65
